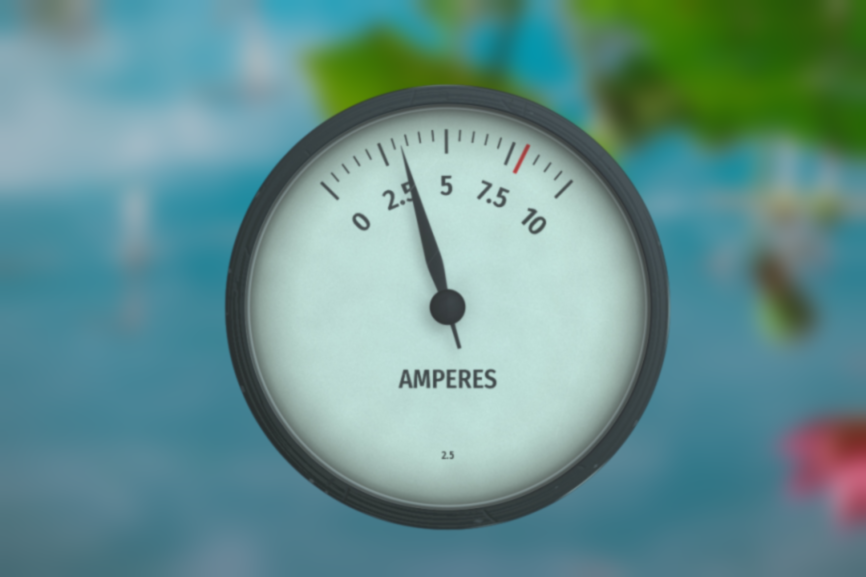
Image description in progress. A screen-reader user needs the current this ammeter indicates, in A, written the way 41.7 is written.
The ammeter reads 3.25
